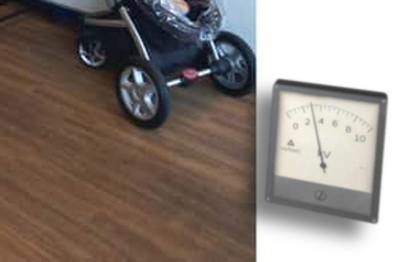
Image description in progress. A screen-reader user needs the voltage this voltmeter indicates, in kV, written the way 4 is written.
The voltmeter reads 3
